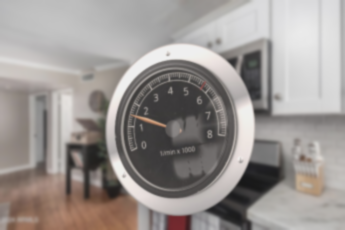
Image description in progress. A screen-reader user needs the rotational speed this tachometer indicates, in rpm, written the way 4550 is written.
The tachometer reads 1500
